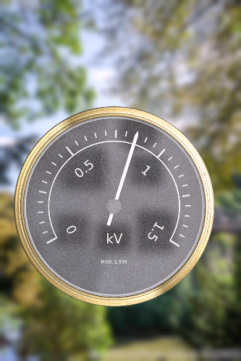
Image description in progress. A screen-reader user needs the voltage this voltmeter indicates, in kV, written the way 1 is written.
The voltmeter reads 0.85
